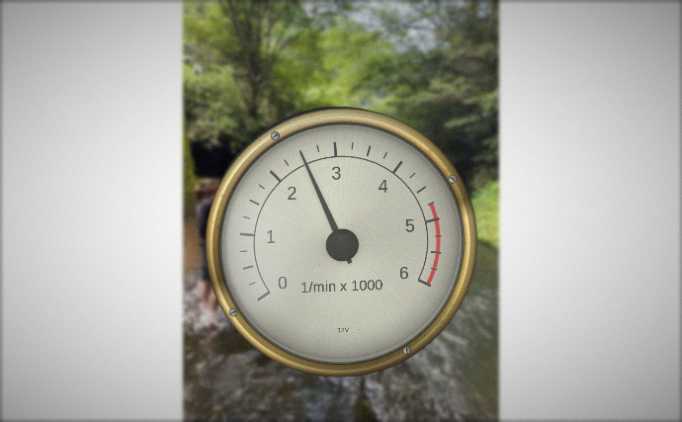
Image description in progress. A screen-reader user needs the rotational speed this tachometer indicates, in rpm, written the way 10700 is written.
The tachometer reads 2500
